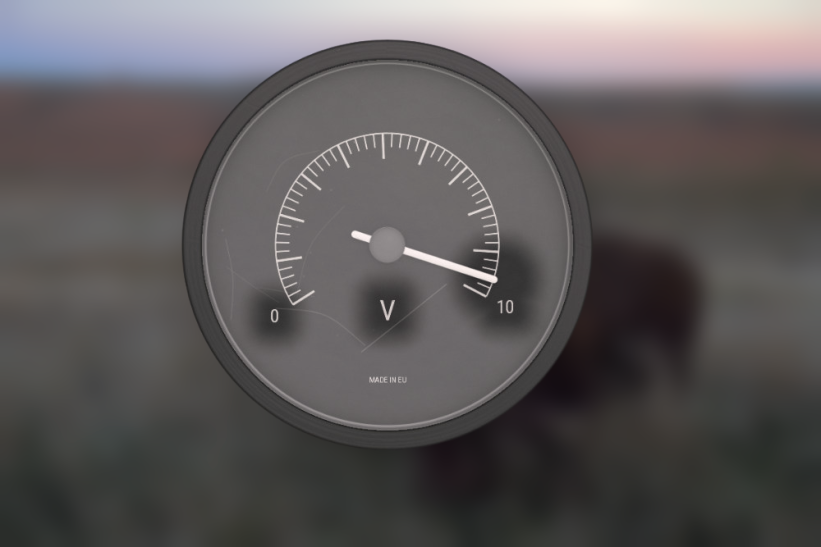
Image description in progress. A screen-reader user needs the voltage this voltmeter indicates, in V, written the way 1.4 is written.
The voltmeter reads 9.6
